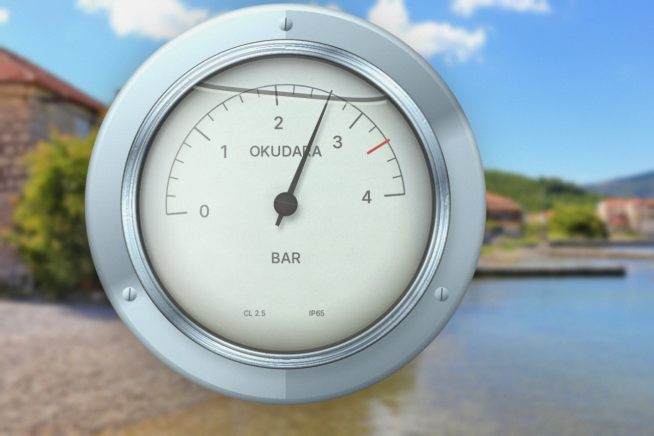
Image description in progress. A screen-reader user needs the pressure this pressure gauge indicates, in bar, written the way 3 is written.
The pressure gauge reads 2.6
